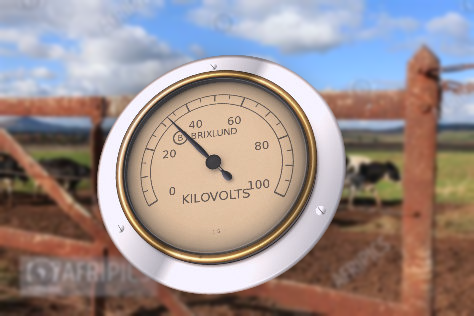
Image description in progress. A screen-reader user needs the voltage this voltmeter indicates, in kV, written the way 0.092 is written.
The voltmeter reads 32.5
